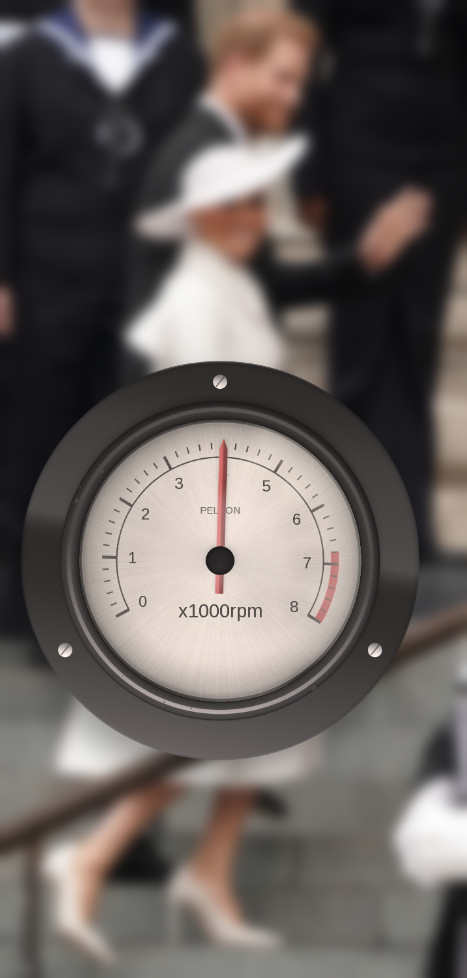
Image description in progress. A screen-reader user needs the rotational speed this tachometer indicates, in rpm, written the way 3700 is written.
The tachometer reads 4000
